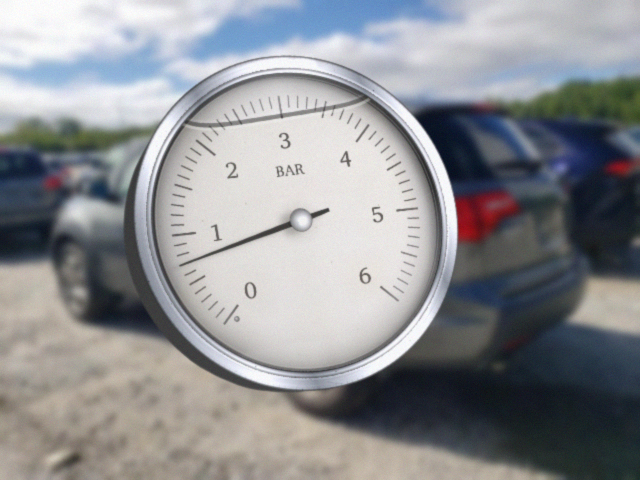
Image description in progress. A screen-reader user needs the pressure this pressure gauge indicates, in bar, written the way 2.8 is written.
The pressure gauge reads 0.7
